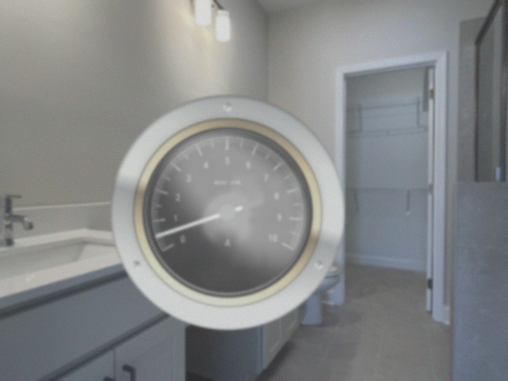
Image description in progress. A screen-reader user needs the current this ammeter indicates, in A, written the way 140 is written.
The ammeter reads 0.5
